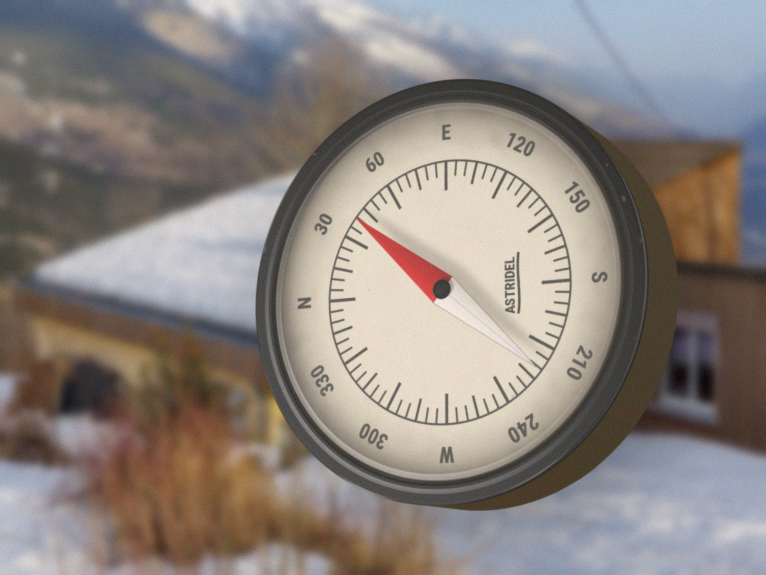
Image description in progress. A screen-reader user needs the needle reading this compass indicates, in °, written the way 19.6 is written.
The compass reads 40
